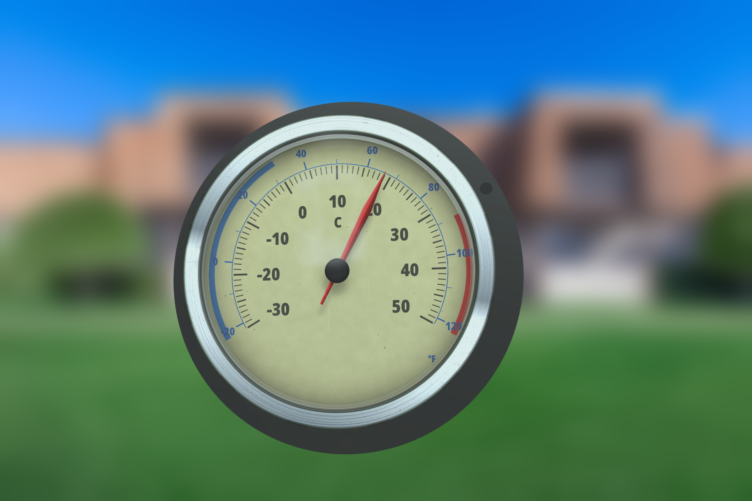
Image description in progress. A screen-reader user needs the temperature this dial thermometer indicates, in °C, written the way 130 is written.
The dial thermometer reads 19
